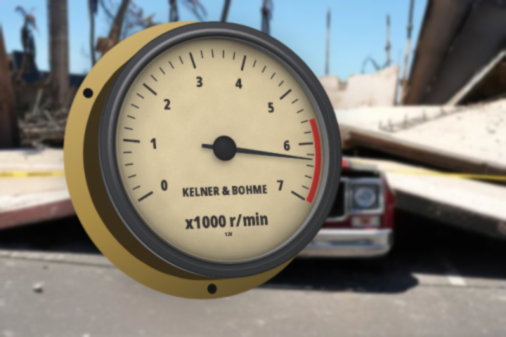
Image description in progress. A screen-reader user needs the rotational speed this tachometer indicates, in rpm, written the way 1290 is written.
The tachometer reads 6300
